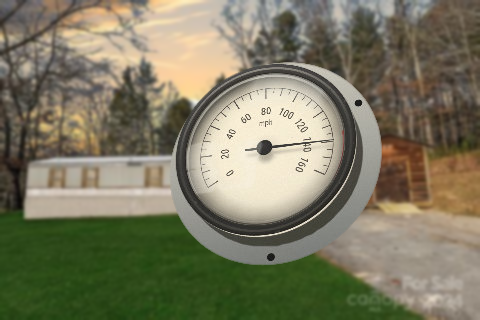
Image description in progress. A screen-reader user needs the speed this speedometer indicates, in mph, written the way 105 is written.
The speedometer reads 140
